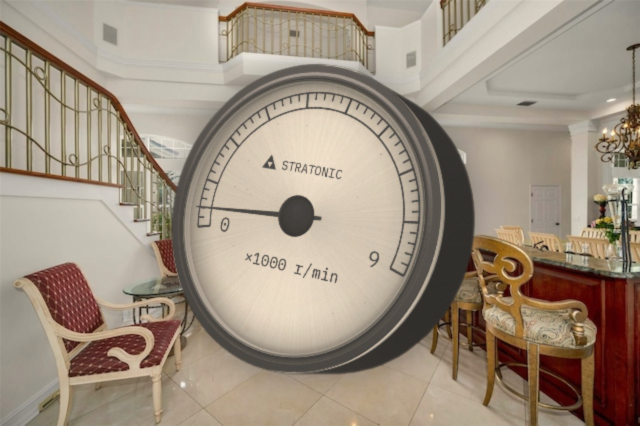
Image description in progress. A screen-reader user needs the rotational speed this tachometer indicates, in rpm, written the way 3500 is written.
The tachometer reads 400
